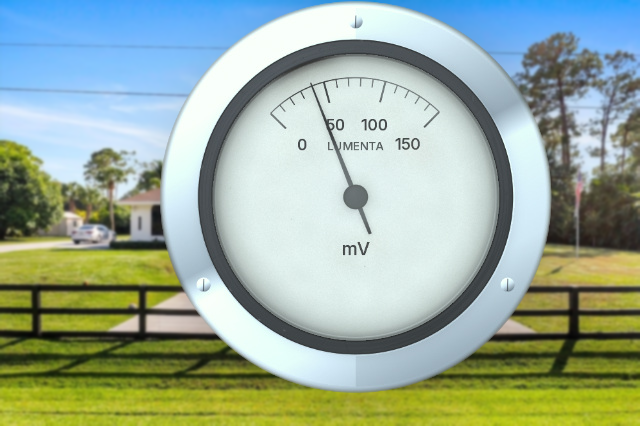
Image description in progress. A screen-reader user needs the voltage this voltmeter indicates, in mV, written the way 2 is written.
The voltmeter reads 40
